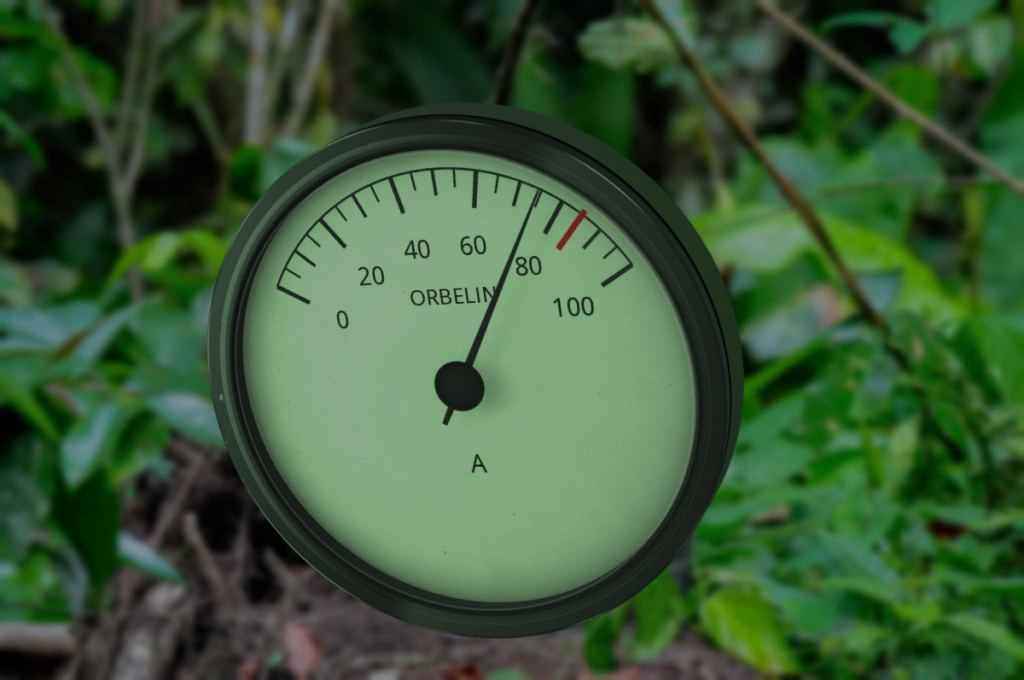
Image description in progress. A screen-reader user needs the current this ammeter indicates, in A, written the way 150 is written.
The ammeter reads 75
